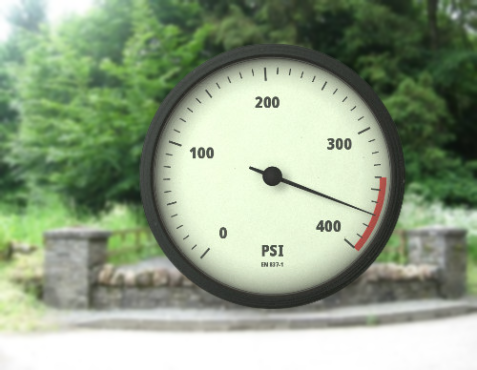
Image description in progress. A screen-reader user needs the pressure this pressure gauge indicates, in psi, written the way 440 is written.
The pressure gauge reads 370
